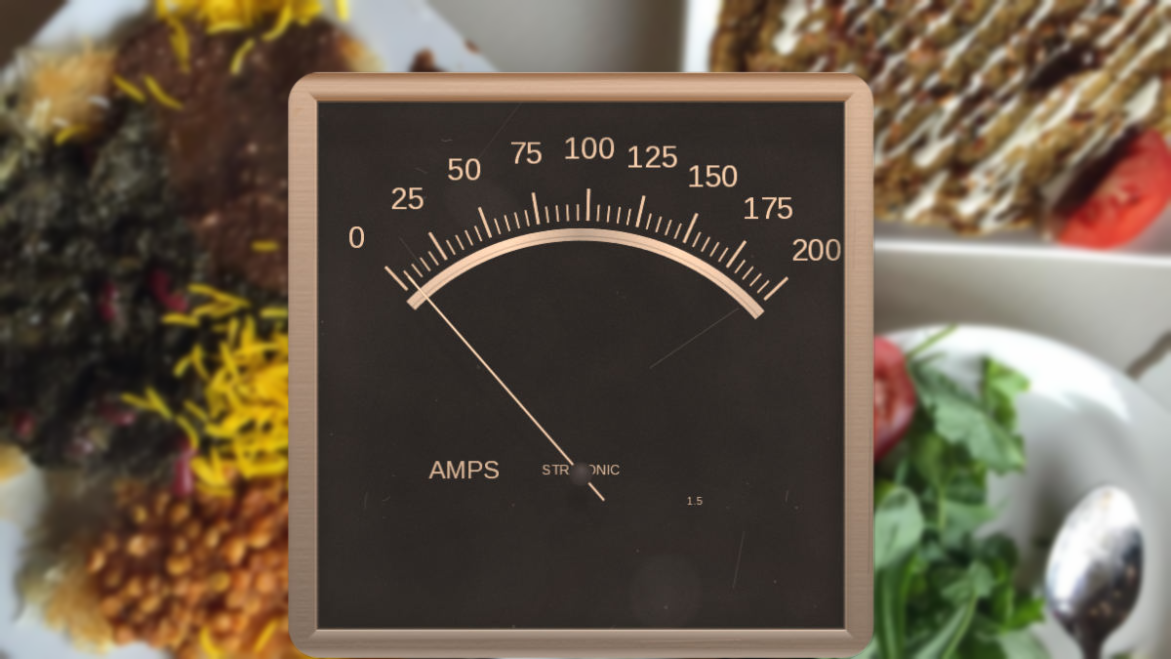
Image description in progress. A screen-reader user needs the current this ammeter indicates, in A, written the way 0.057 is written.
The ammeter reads 5
